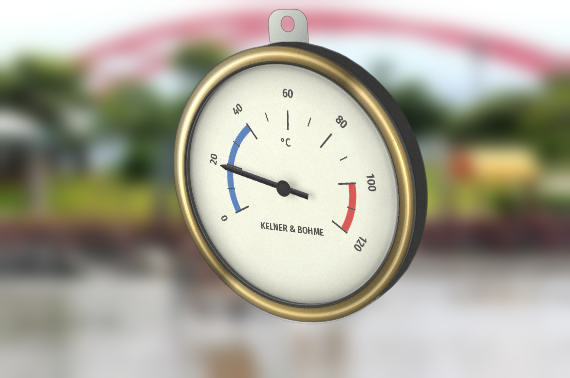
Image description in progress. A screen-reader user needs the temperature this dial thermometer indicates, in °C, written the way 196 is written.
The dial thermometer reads 20
